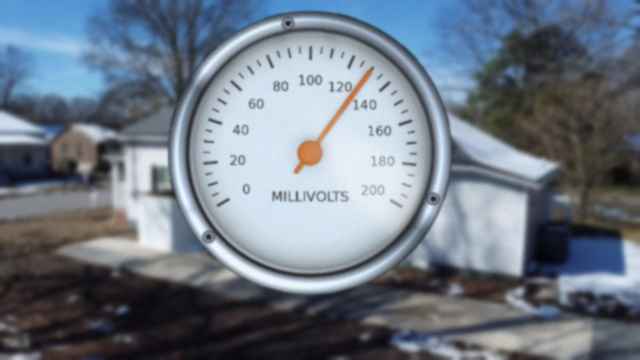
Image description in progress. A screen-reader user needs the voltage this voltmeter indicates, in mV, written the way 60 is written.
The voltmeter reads 130
